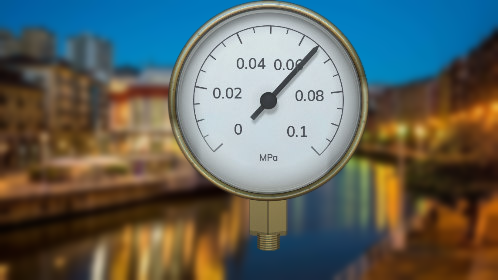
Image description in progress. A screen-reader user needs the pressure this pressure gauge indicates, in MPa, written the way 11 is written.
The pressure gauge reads 0.065
